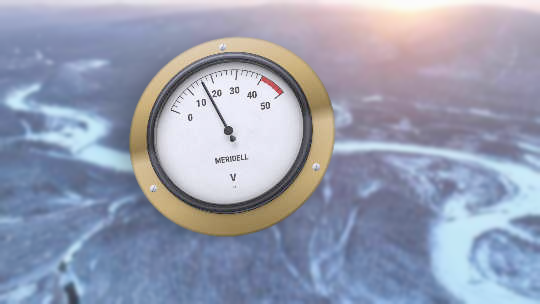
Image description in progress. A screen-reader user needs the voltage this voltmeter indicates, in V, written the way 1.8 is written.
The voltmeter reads 16
